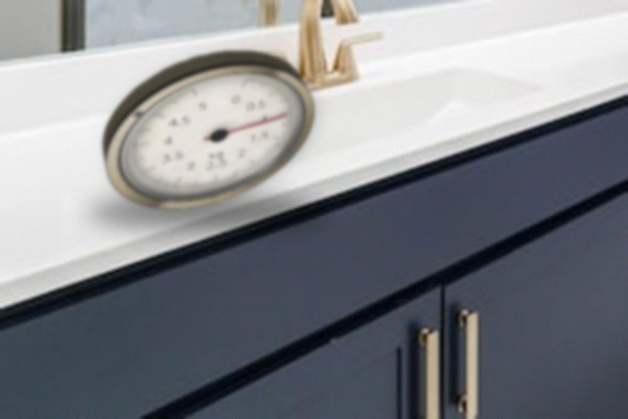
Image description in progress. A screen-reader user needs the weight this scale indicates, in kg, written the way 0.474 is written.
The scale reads 1
